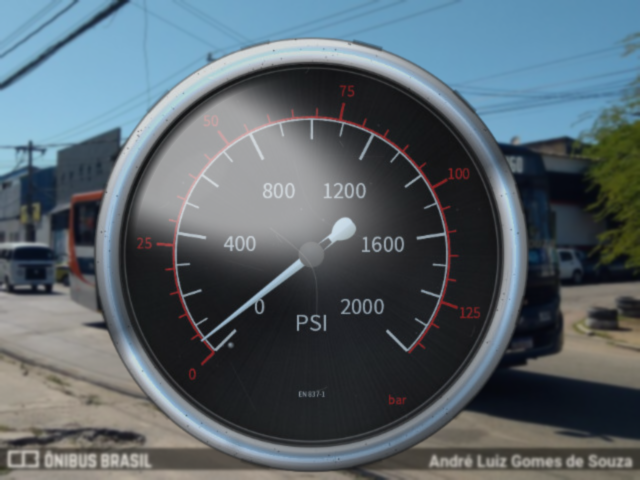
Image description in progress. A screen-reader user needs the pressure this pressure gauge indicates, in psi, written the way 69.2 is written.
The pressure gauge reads 50
